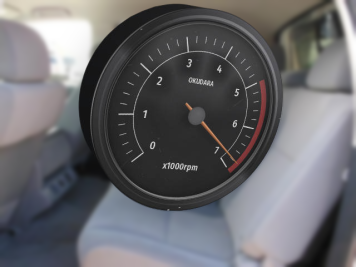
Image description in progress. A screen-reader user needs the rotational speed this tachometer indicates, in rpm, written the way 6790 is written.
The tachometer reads 6800
